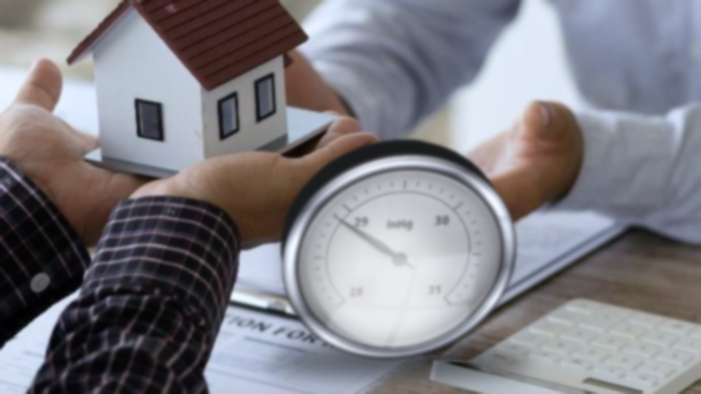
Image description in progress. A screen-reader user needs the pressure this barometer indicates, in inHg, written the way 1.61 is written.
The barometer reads 28.9
